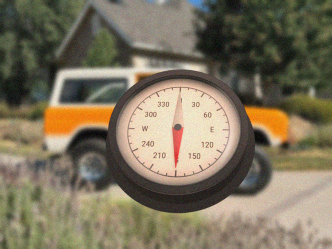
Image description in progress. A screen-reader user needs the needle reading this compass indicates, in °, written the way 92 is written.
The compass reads 180
